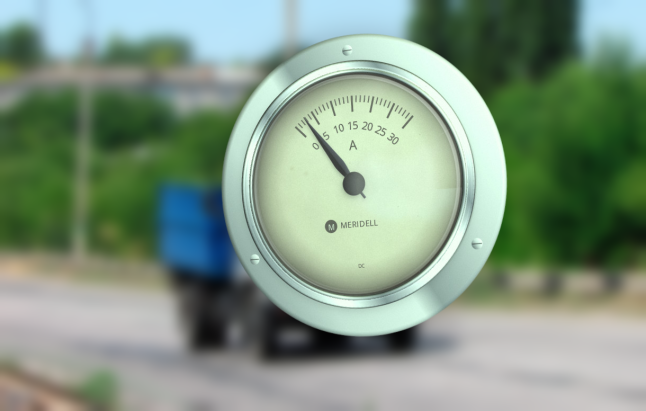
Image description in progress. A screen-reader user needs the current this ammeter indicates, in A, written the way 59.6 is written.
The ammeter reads 3
